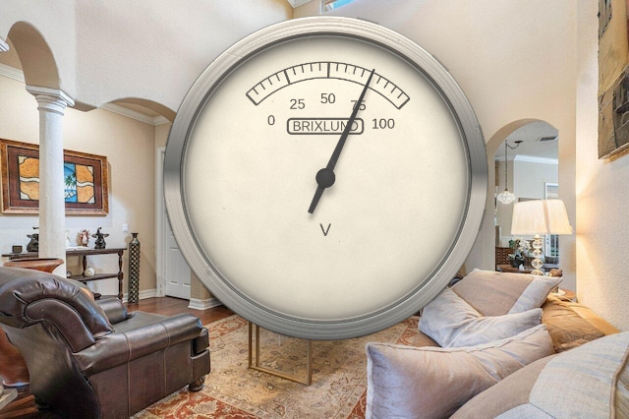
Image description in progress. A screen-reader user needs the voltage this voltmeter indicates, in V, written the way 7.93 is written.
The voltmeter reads 75
